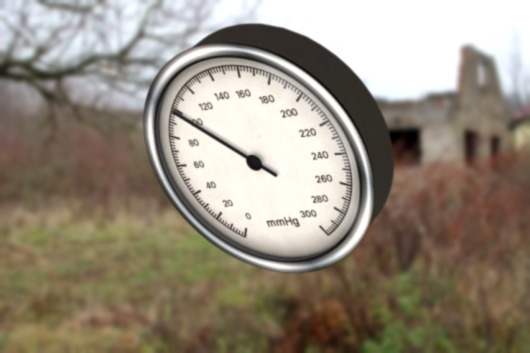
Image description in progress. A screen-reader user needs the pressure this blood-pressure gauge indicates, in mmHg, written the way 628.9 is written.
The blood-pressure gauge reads 100
